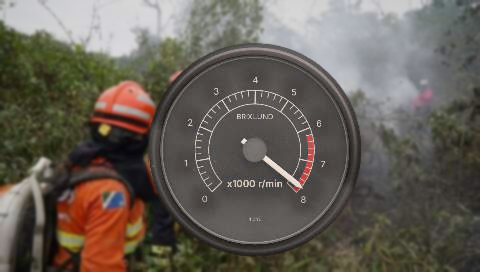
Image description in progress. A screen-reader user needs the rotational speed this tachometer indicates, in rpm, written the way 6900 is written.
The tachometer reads 7800
